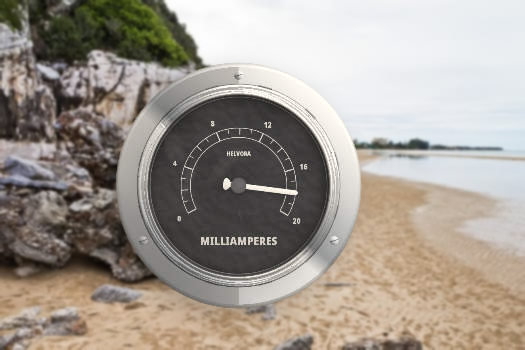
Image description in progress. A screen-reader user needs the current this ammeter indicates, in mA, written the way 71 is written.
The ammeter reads 18
